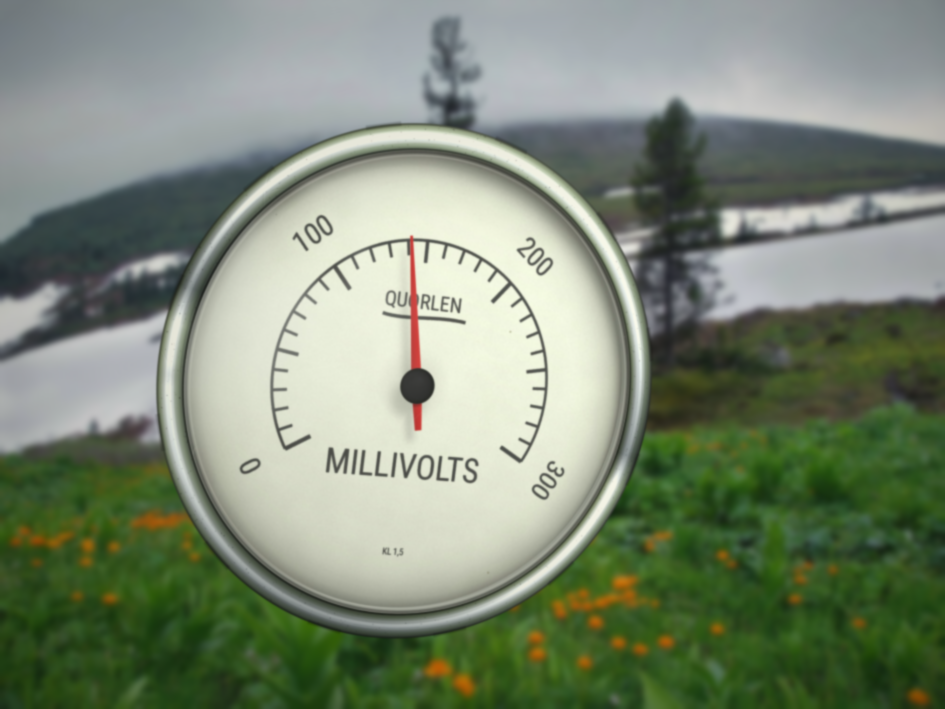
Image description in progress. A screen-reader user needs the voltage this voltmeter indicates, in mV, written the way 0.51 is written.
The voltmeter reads 140
